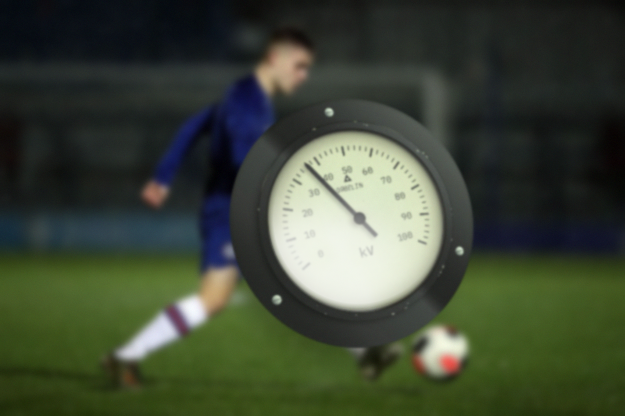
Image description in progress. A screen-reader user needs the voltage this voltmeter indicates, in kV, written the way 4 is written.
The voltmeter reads 36
